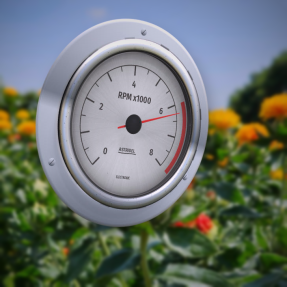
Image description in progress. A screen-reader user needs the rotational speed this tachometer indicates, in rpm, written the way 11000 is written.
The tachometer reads 6250
